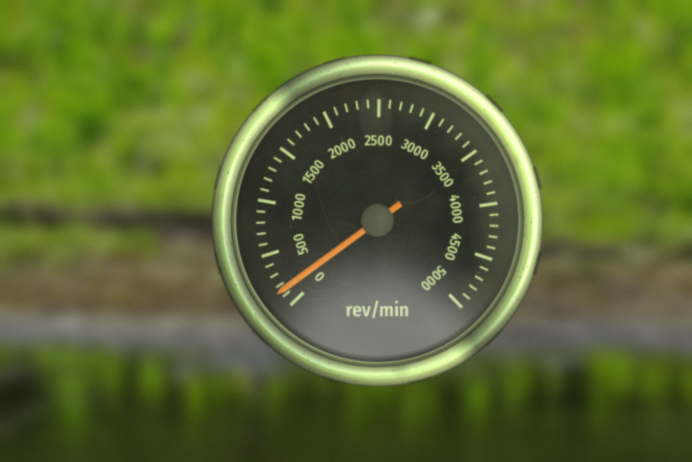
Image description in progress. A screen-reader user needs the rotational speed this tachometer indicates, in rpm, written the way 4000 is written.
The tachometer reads 150
